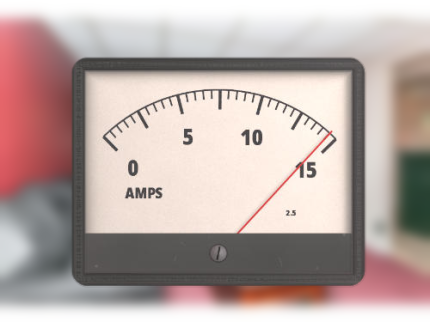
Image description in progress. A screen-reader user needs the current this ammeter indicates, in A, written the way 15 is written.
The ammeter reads 14.5
